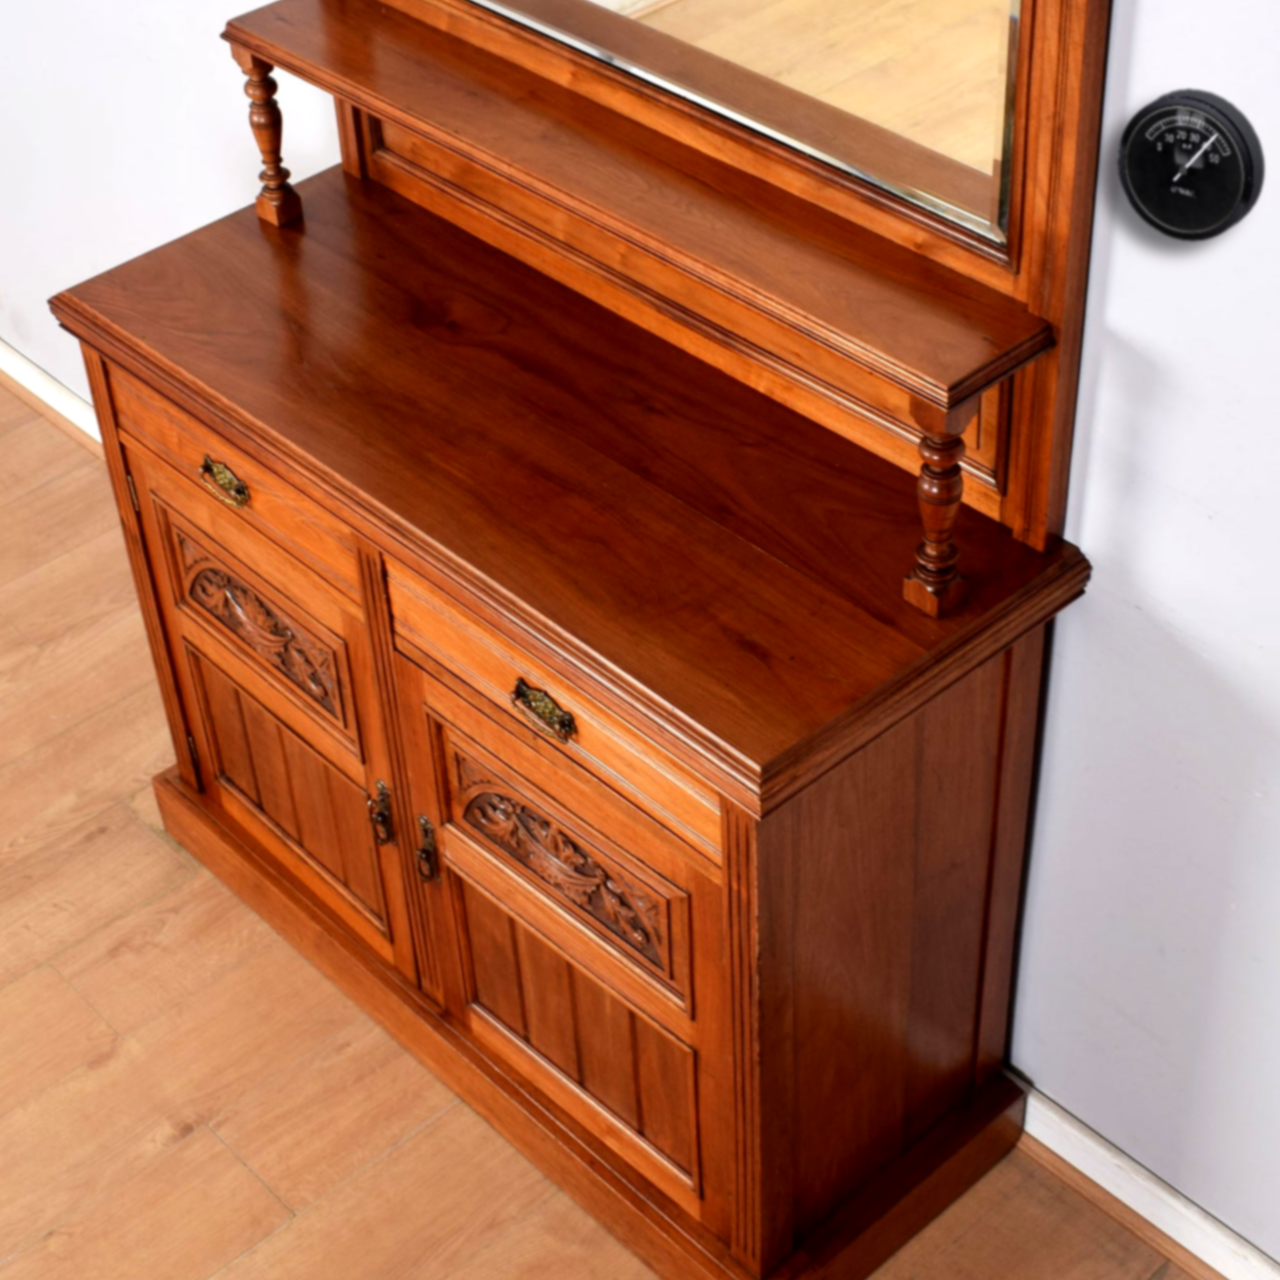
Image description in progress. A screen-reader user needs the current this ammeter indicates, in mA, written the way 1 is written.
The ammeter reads 40
